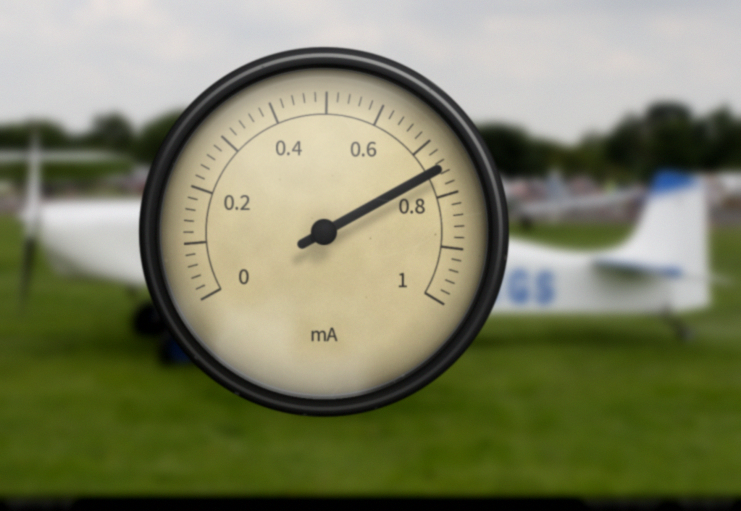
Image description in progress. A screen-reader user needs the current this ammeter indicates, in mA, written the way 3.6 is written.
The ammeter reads 0.75
